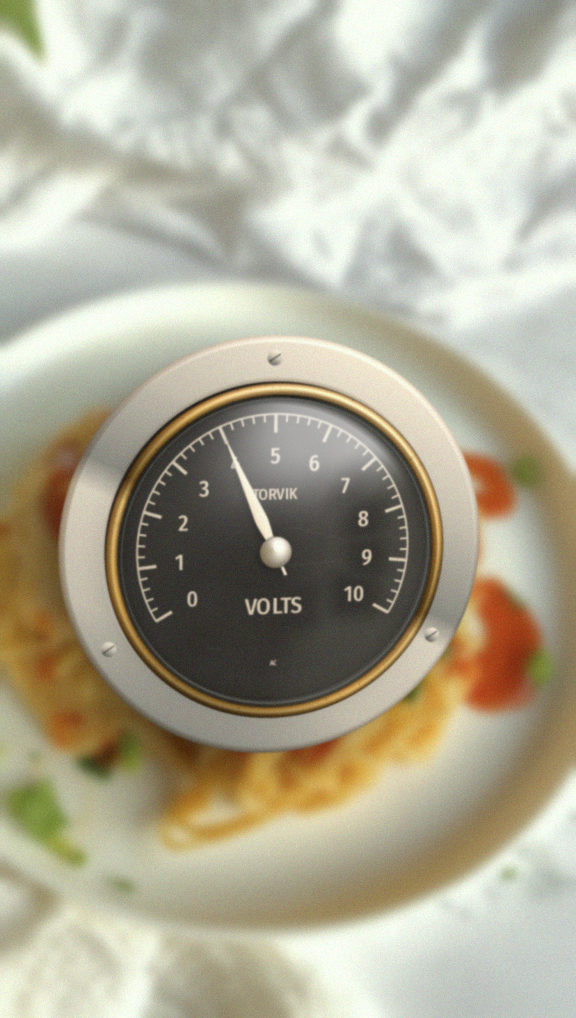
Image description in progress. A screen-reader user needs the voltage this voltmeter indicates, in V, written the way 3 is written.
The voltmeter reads 4
